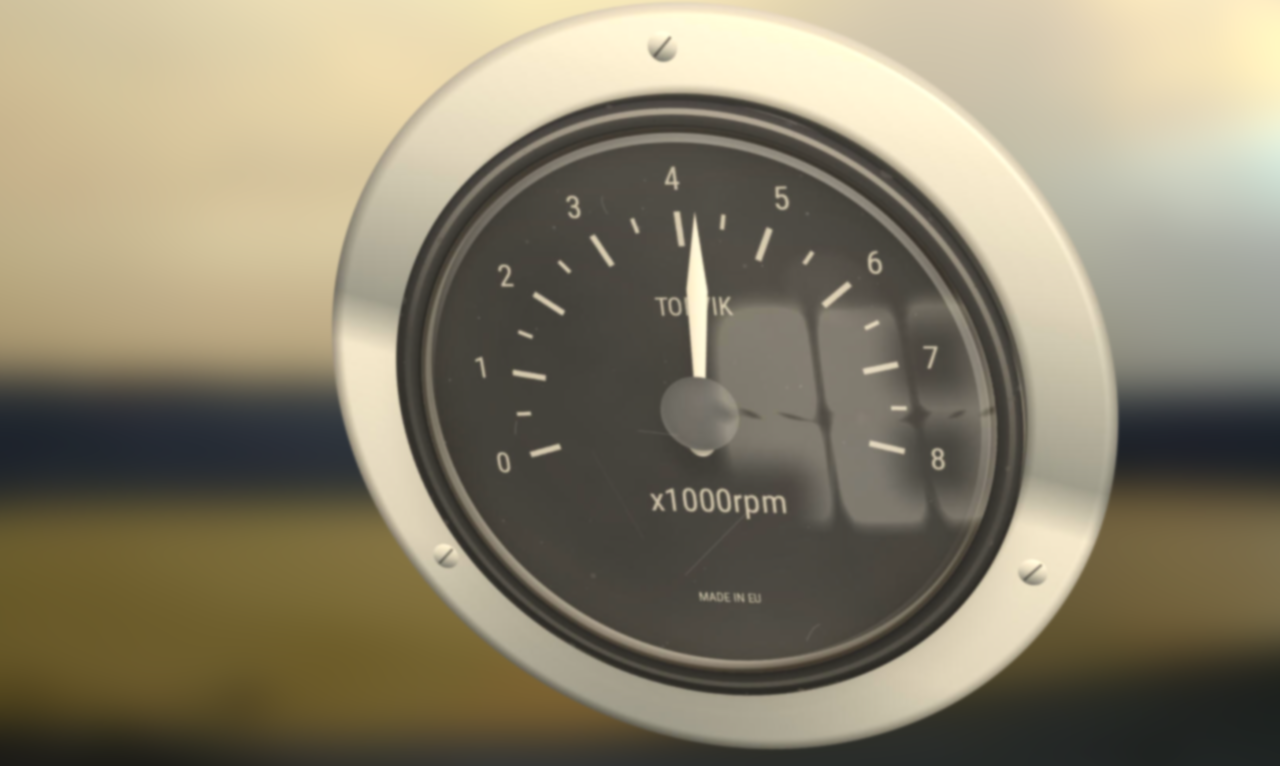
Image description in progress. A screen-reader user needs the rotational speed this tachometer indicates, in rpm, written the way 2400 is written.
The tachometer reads 4250
